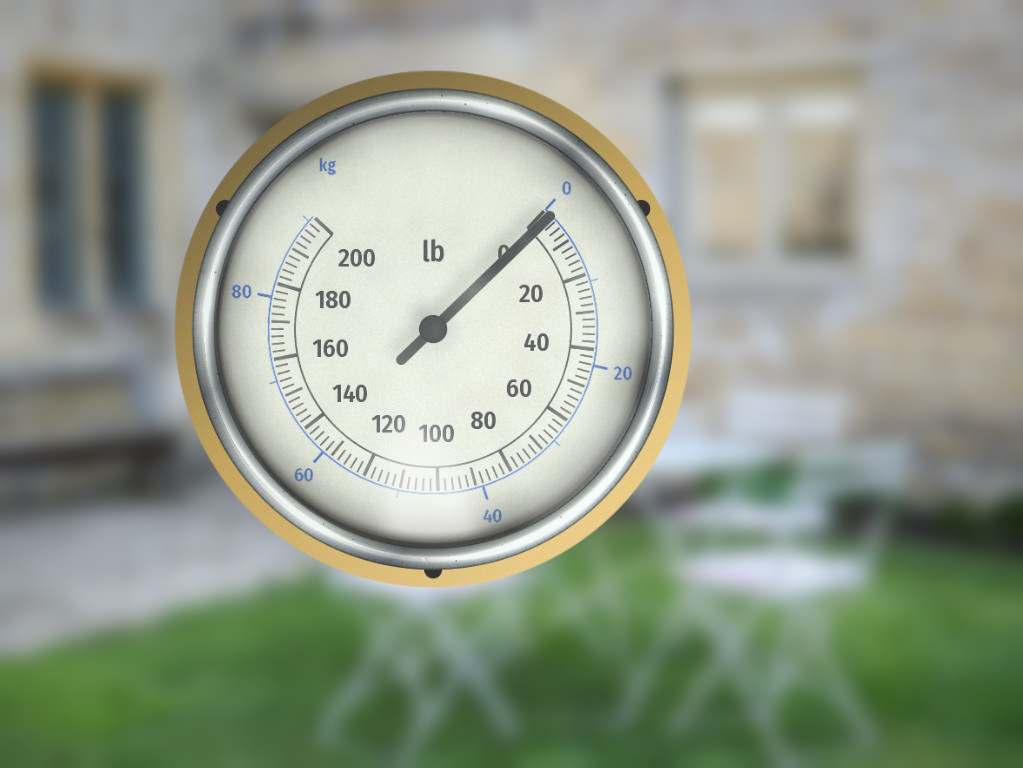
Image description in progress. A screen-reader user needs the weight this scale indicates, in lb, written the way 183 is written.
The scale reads 2
